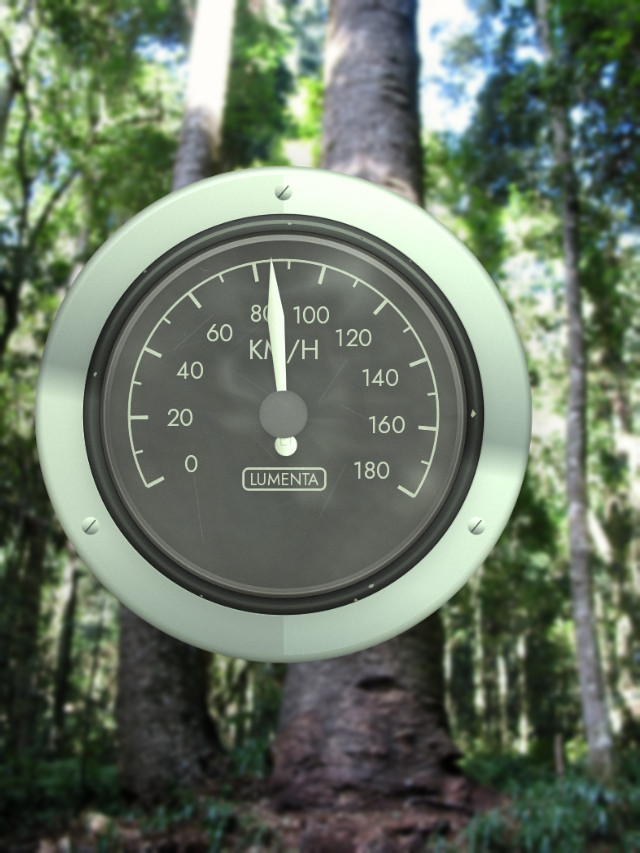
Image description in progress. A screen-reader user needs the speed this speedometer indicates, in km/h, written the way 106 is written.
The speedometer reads 85
